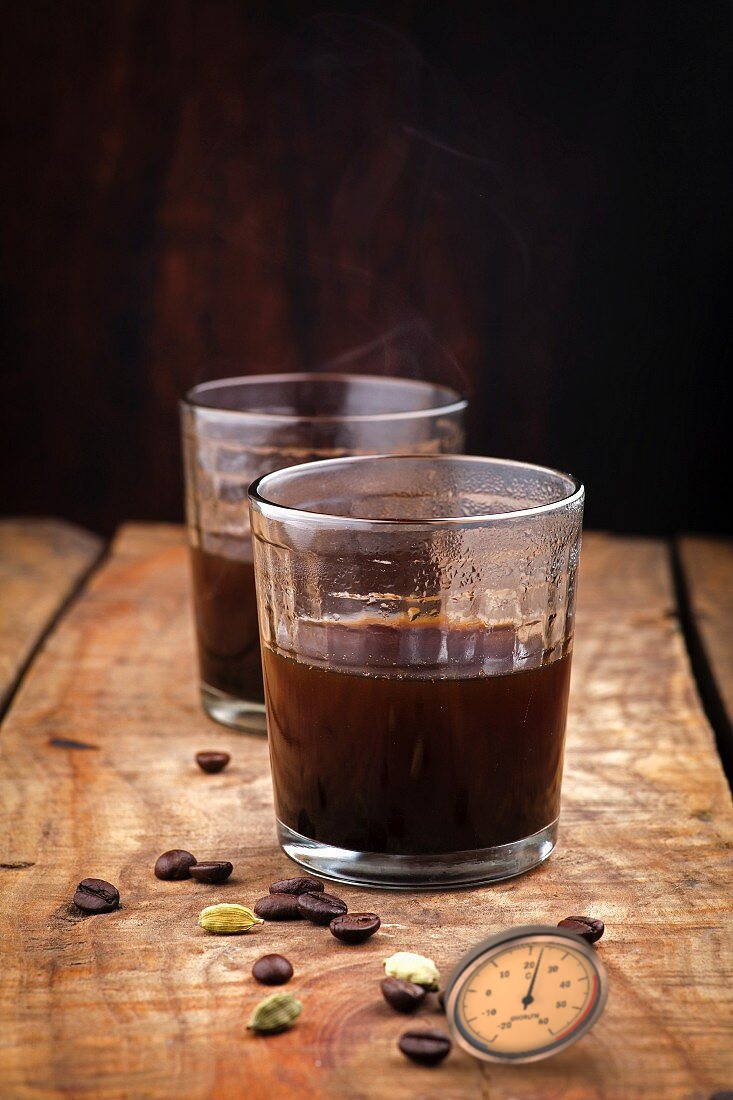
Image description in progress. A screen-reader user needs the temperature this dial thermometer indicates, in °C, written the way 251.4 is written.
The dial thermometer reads 22.5
